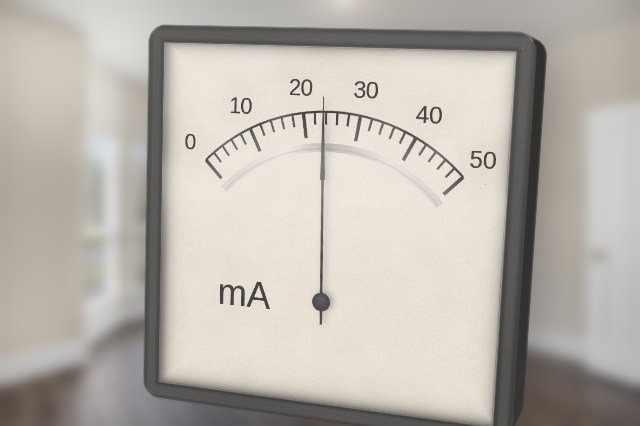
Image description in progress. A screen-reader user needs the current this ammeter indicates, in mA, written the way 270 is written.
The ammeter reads 24
